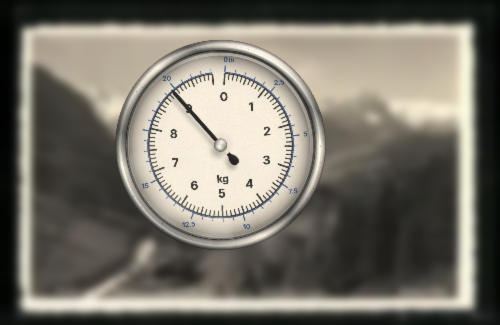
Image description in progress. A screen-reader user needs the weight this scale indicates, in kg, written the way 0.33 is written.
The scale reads 9
